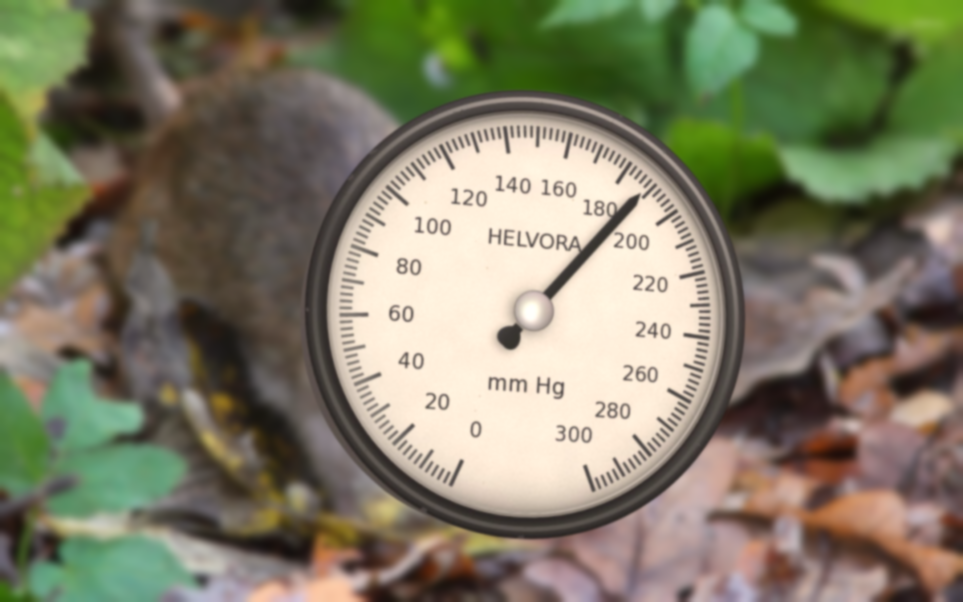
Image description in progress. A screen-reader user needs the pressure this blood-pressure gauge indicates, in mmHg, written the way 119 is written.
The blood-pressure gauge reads 188
